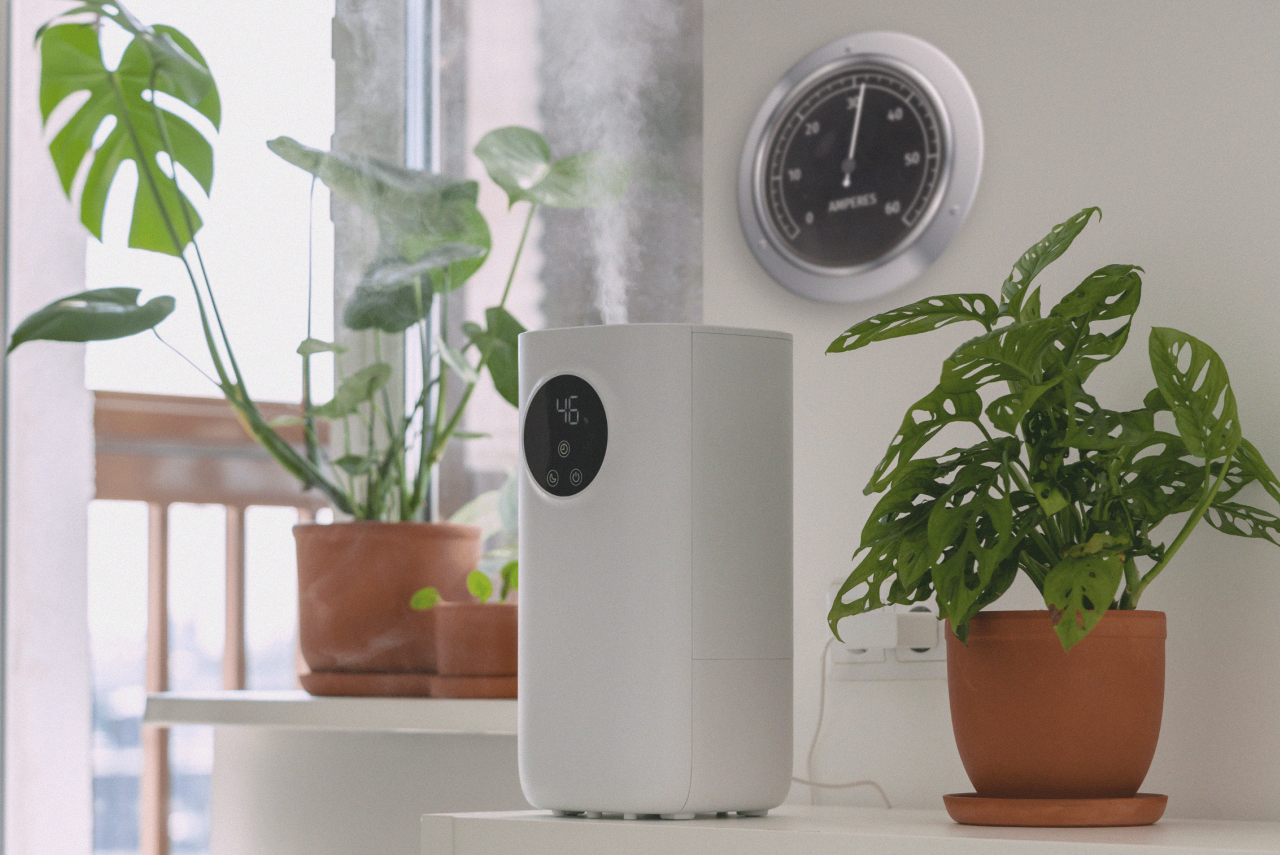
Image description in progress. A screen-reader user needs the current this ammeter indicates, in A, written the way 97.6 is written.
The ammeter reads 32
